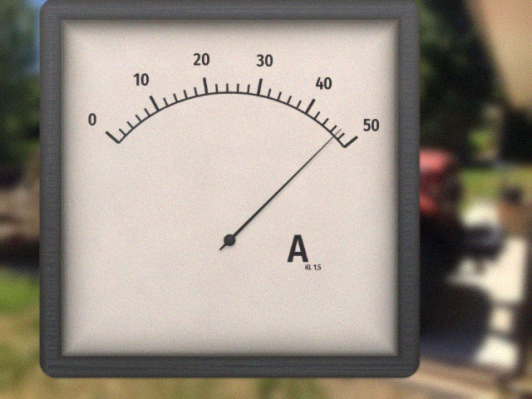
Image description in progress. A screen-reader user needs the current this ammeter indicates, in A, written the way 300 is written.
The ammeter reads 47
